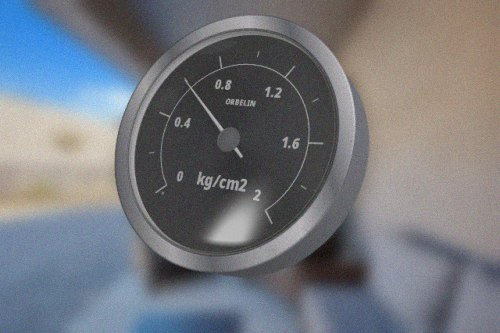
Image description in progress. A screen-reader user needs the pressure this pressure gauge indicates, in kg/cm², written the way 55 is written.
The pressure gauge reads 0.6
